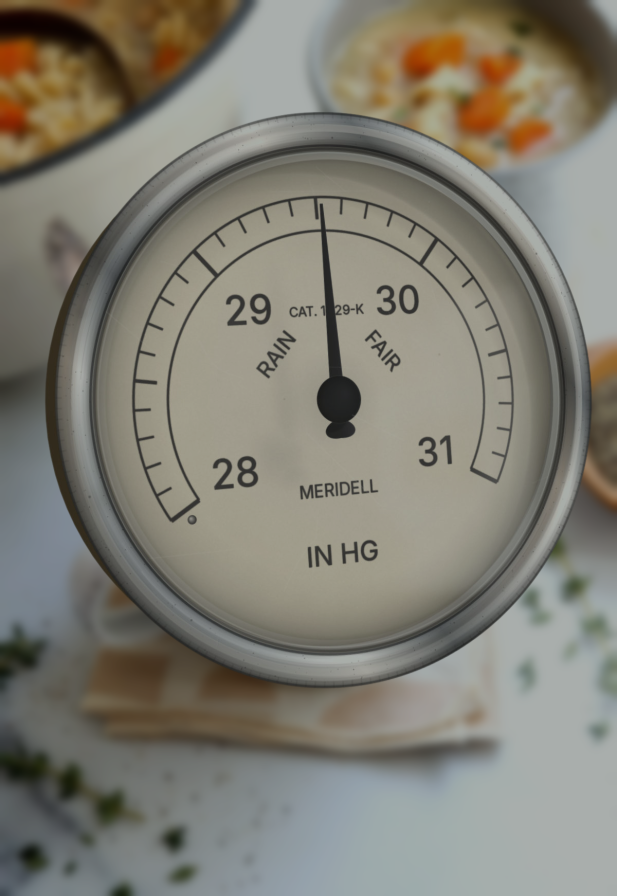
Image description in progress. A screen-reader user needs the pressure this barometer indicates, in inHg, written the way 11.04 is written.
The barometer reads 29.5
